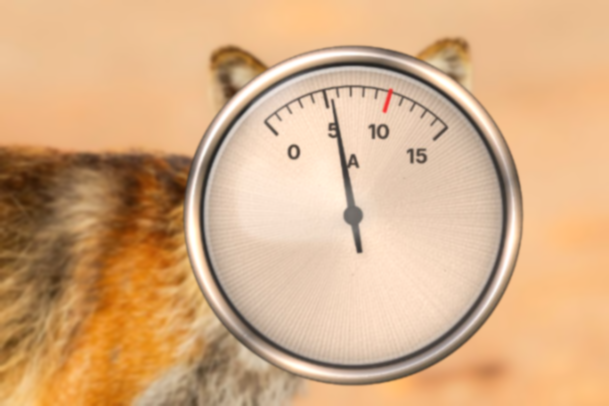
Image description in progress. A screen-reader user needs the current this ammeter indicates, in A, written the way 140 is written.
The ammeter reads 5.5
